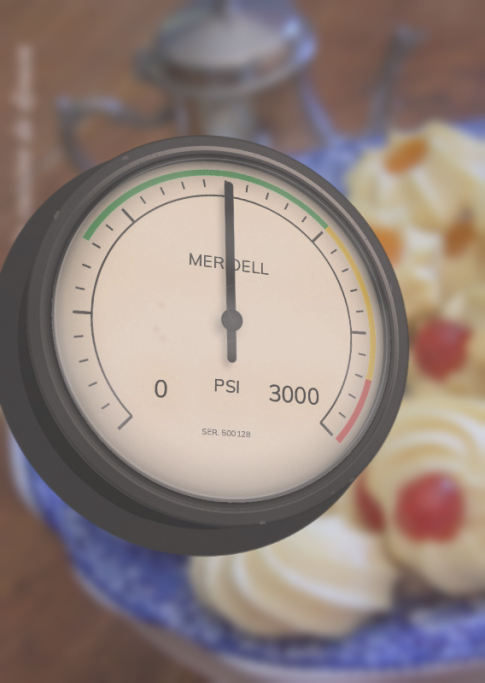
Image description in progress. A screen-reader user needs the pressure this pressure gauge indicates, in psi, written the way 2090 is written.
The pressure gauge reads 1500
